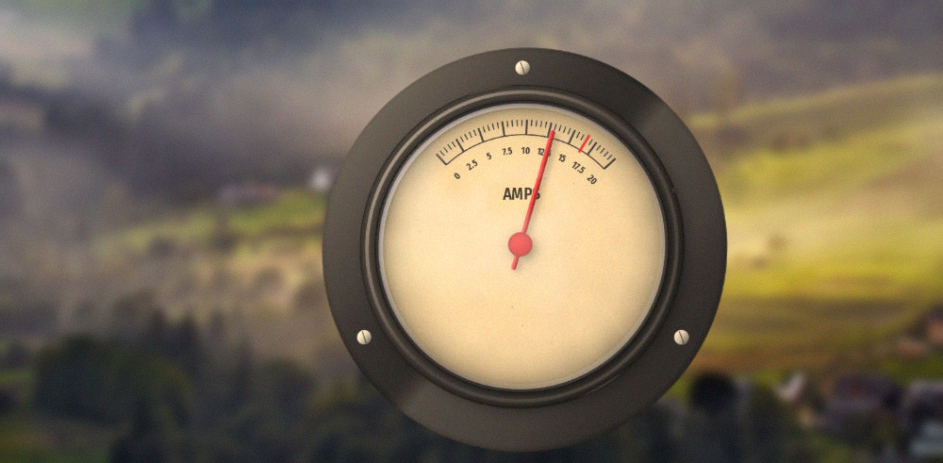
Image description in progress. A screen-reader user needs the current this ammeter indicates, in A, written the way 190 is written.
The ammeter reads 13
